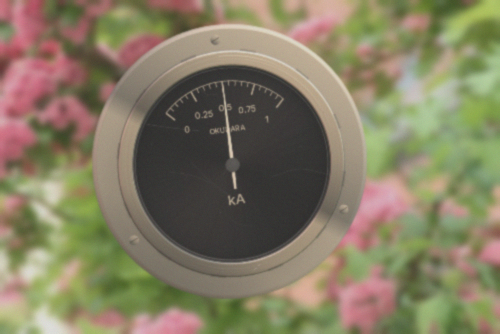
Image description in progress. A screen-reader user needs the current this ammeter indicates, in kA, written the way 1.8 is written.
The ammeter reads 0.5
